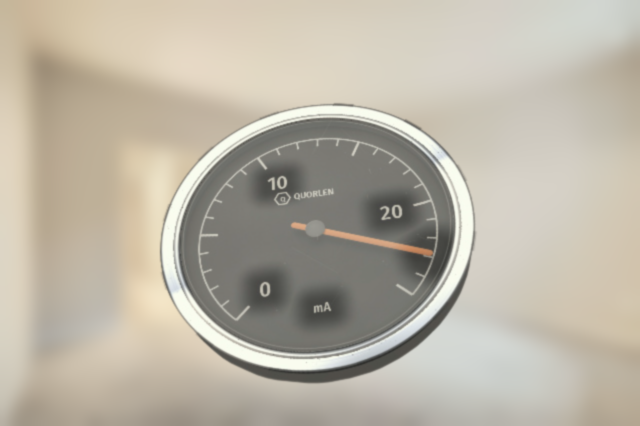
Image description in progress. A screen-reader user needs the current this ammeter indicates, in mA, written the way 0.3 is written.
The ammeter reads 23
